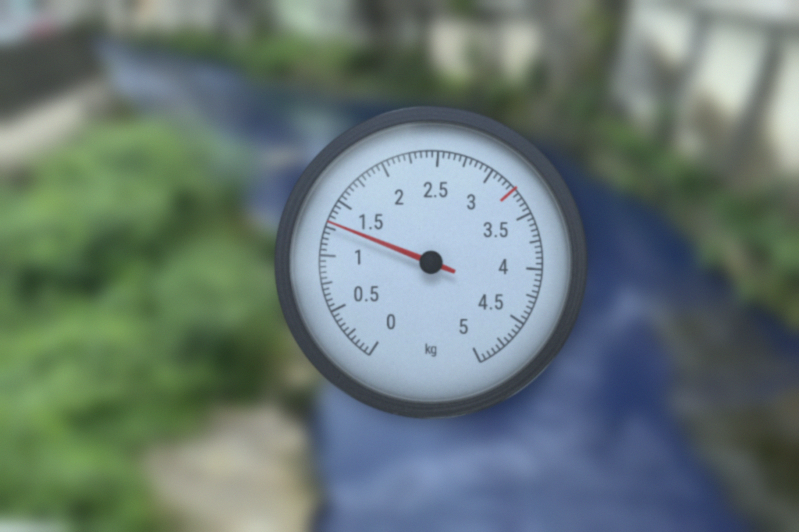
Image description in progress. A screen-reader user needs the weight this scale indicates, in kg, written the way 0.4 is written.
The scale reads 1.3
